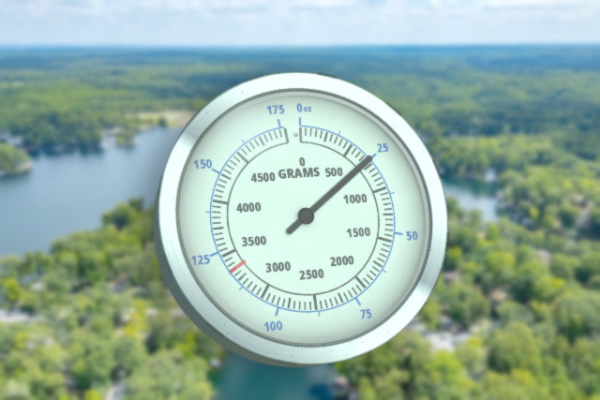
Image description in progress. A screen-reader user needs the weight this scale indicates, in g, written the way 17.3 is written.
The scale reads 700
